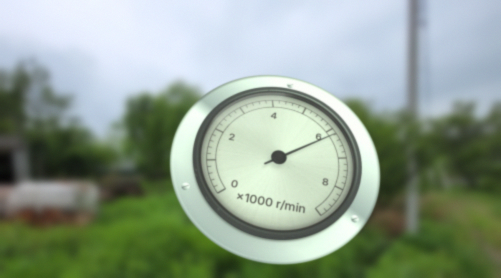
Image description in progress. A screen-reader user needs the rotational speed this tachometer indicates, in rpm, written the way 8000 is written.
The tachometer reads 6200
